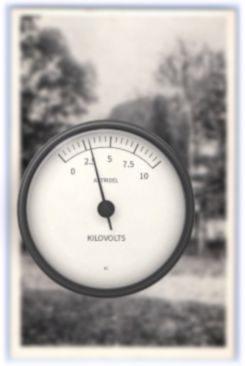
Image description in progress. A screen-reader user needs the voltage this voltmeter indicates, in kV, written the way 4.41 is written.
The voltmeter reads 3
